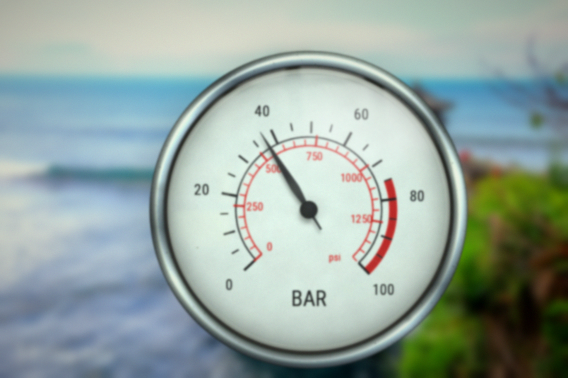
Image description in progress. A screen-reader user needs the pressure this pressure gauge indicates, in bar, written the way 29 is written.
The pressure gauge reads 37.5
